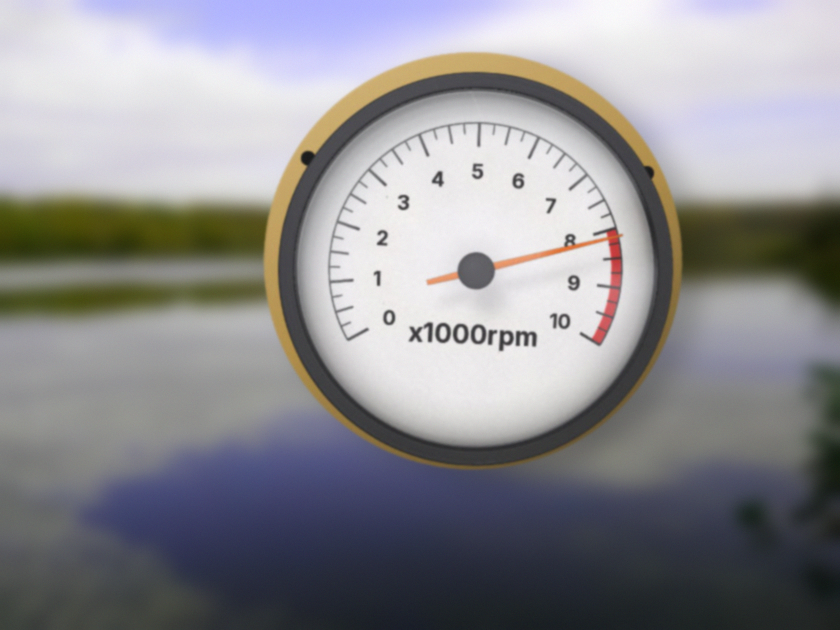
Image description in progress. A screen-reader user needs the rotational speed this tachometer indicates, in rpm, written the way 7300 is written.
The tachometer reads 8125
